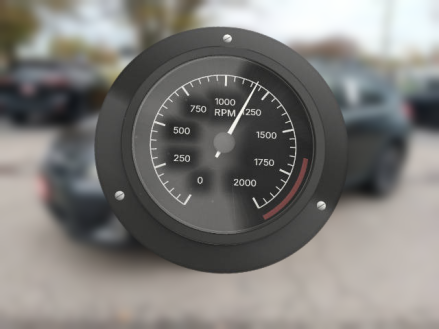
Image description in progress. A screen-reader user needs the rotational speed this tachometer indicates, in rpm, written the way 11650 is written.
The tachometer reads 1175
